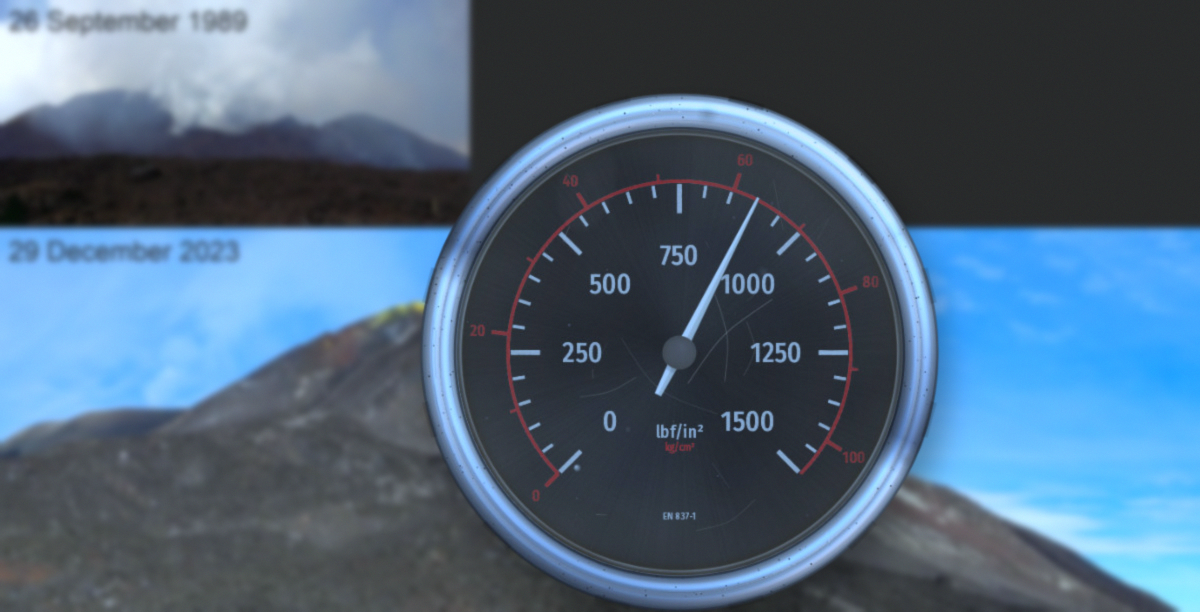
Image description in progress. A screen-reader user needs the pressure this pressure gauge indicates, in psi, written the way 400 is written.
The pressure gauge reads 900
